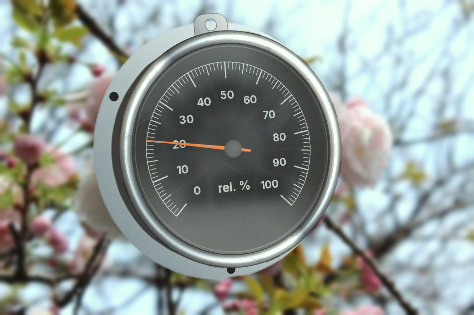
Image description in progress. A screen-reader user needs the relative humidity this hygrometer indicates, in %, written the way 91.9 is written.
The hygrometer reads 20
